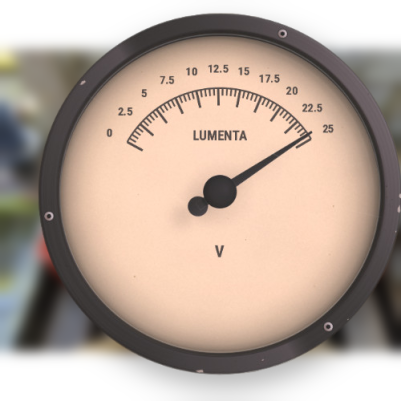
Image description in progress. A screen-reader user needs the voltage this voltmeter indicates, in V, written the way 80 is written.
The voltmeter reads 24.5
